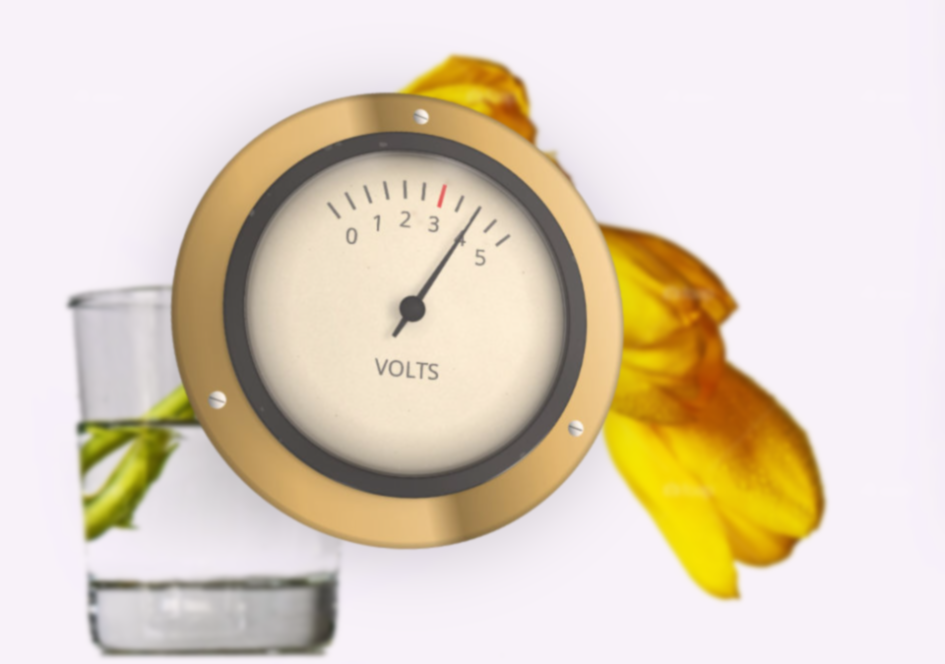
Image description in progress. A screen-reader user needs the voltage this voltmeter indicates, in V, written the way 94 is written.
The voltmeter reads 4
